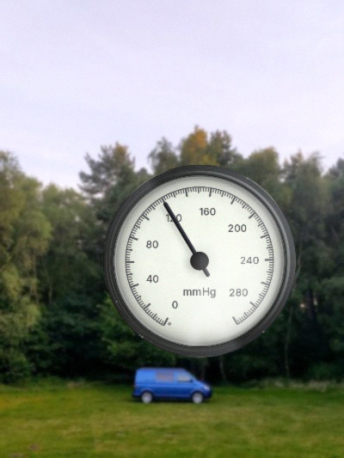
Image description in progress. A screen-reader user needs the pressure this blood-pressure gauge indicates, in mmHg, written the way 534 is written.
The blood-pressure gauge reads 120
